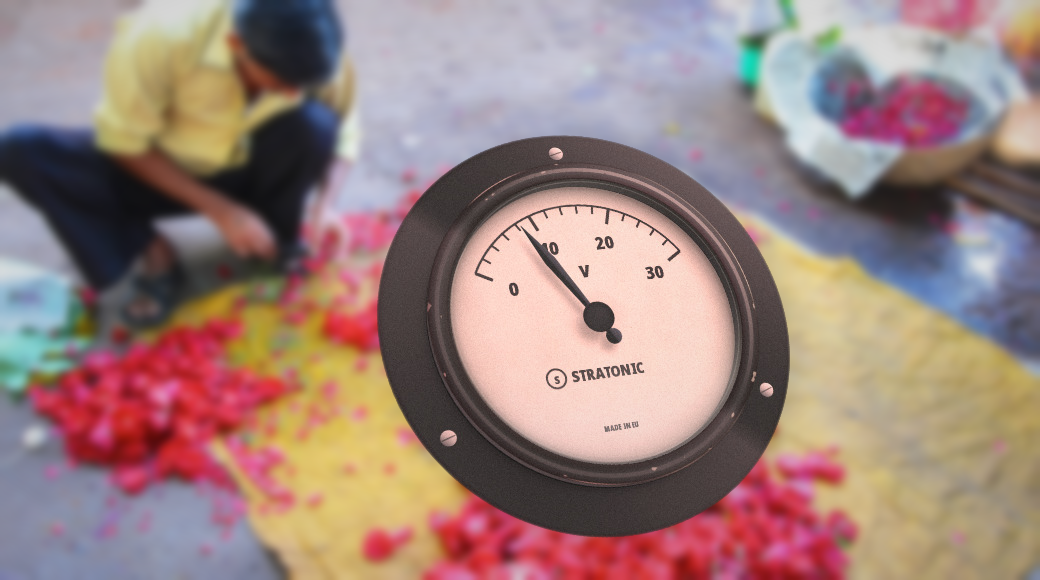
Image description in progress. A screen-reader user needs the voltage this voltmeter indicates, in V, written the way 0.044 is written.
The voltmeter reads 8
